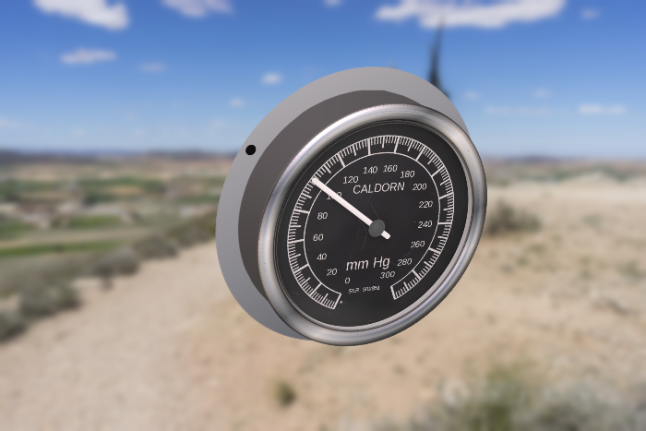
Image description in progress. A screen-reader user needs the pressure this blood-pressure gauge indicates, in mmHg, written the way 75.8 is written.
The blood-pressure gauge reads 100
